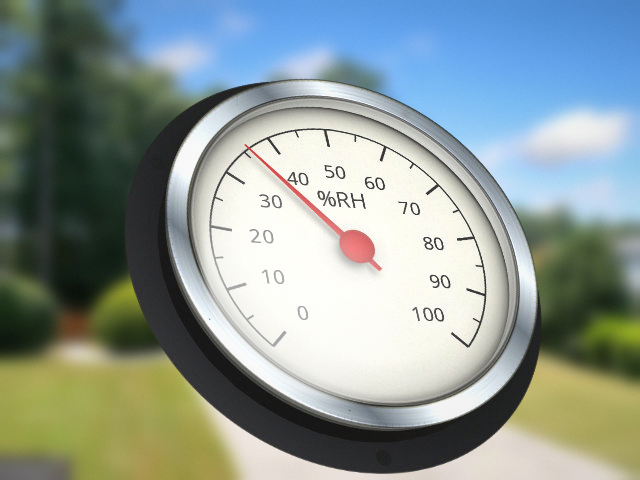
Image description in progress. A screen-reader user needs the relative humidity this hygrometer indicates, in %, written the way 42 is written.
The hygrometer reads 35
